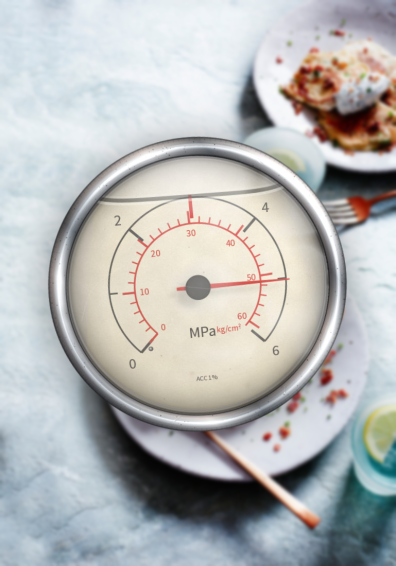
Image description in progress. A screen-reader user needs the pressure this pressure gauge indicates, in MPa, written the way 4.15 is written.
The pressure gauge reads 5
